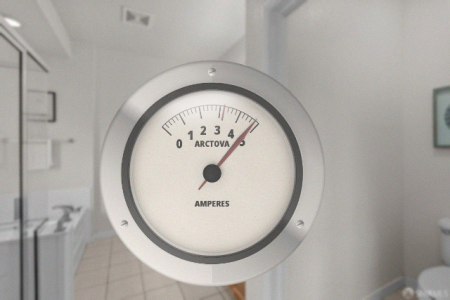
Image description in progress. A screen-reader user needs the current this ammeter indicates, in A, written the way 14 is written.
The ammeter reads 4.8
